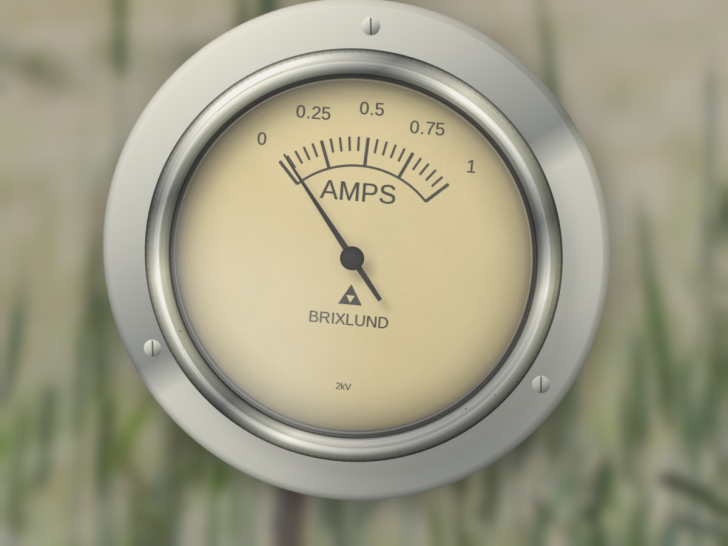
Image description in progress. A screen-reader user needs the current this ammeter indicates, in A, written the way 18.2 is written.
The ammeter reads 0.05
